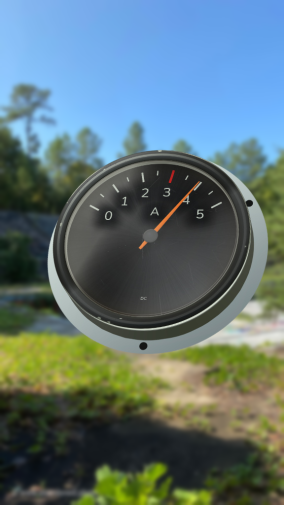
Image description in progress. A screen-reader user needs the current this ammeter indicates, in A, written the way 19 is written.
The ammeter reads 4
